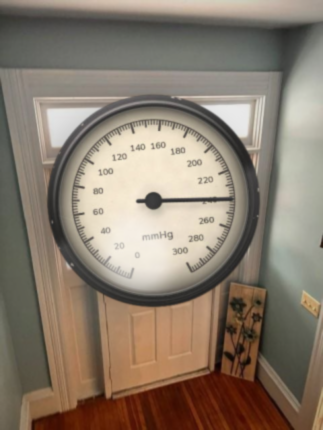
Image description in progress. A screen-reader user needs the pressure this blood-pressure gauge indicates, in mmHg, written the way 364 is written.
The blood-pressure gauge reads 240
